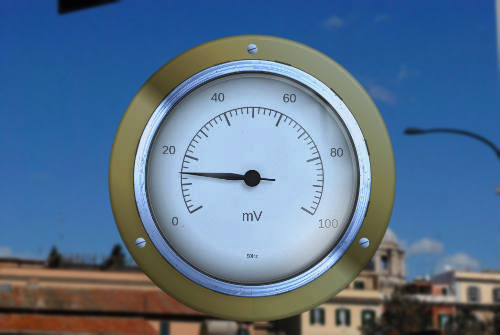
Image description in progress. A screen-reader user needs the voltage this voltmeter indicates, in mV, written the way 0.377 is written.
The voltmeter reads 14
